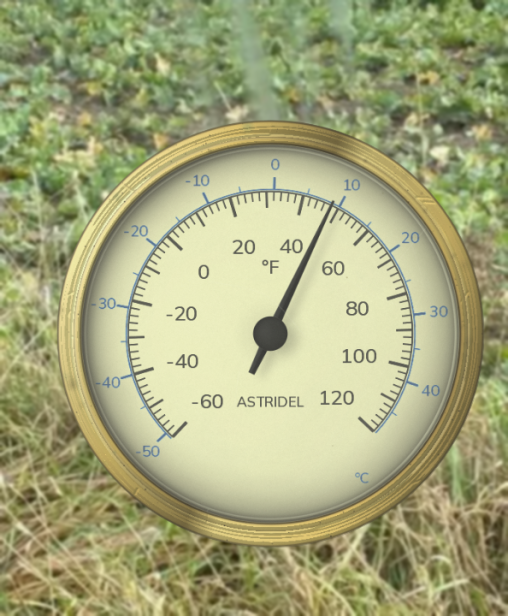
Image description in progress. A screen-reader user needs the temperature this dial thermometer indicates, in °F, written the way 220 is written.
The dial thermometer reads 48
